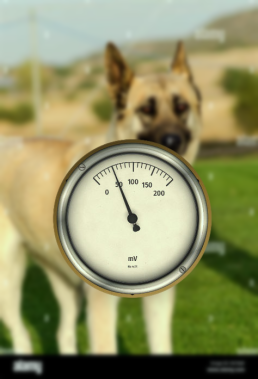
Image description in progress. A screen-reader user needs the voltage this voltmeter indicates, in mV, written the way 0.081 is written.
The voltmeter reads 50
